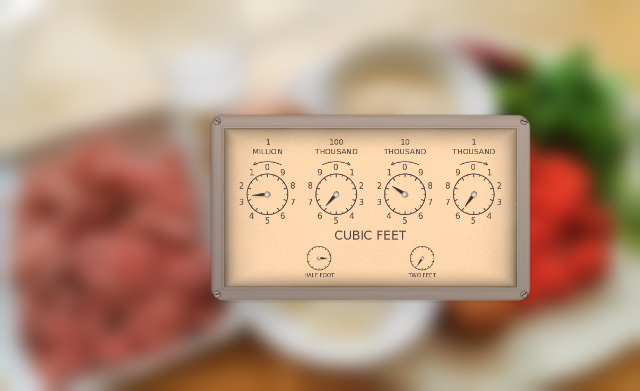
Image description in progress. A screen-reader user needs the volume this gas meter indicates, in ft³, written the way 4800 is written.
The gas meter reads 261600
